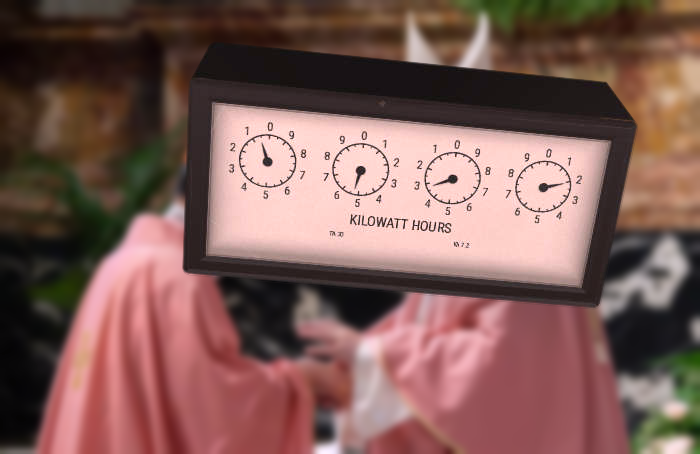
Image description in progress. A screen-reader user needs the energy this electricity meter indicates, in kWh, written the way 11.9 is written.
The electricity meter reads 532
